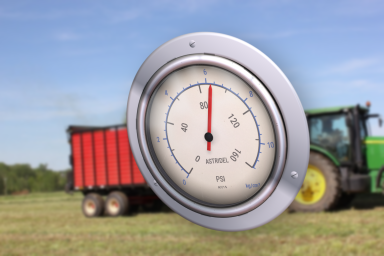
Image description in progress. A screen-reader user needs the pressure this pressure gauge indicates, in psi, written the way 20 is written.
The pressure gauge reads 90
